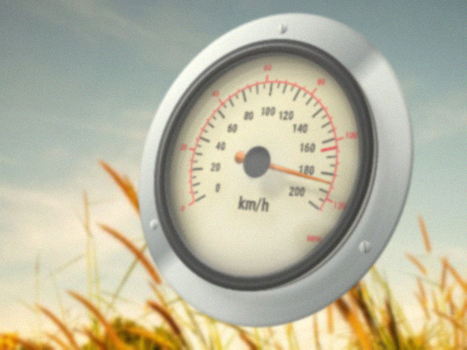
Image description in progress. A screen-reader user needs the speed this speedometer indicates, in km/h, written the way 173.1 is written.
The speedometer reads 185
